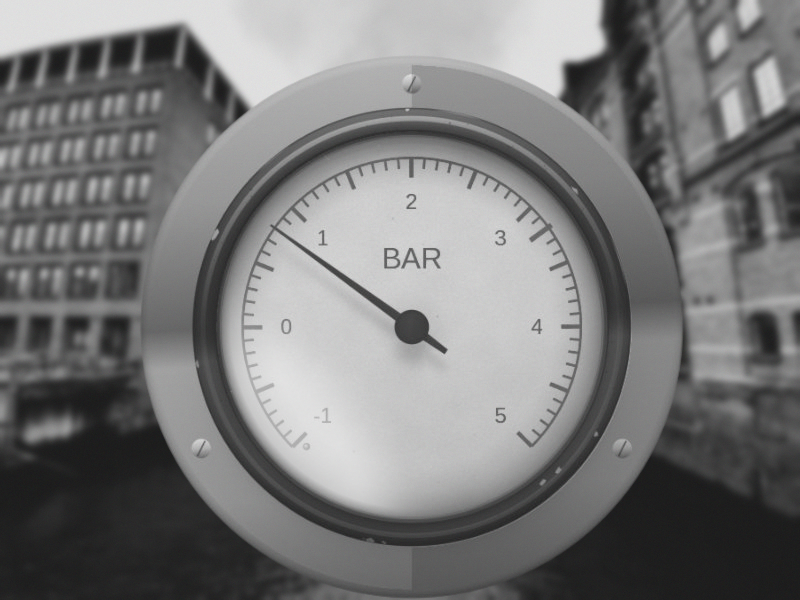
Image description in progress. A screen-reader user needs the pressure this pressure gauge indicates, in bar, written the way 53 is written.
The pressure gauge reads 0.8
